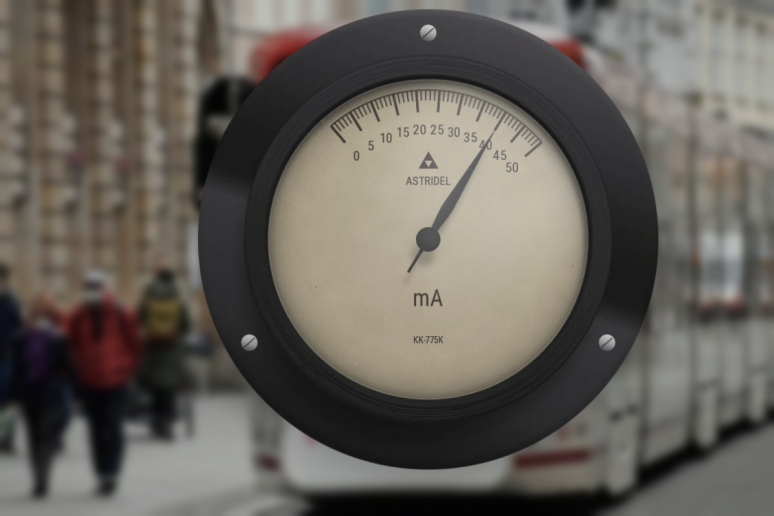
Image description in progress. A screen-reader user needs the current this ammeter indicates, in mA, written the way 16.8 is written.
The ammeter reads 40
